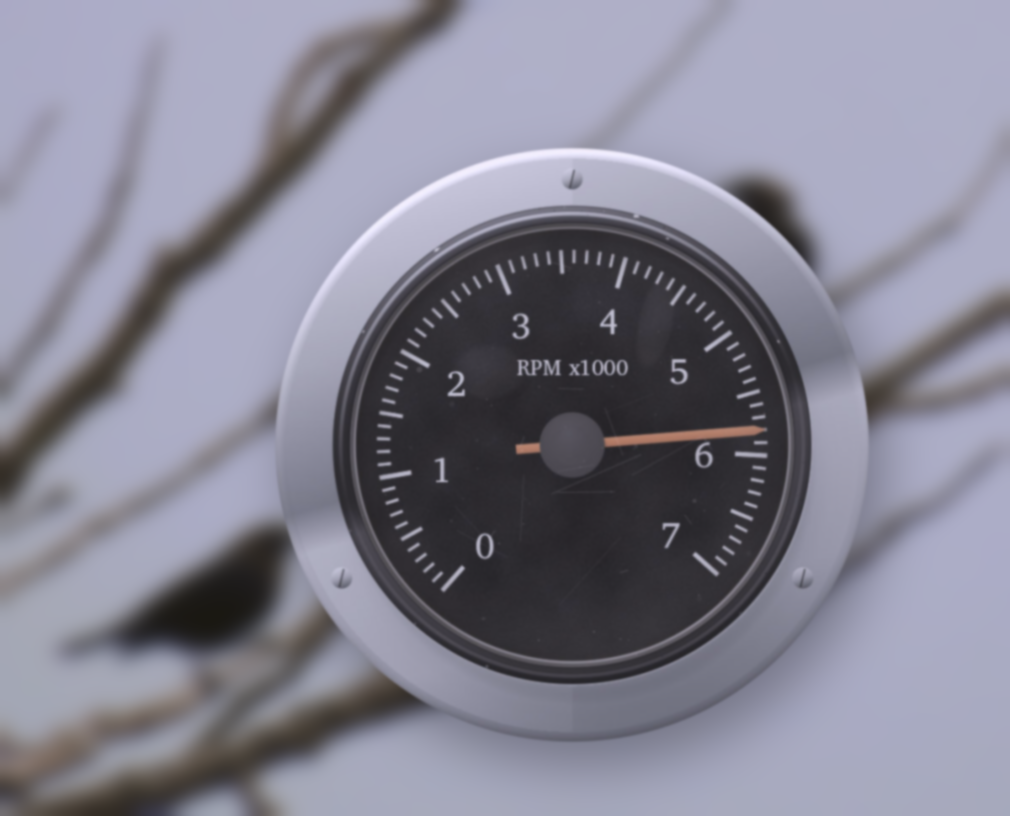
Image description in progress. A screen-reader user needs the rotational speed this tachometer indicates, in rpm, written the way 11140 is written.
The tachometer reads 5800
